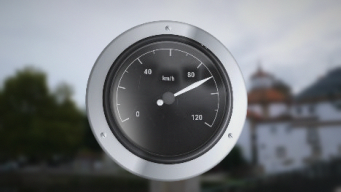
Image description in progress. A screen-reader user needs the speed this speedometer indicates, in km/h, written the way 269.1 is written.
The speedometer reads 90
